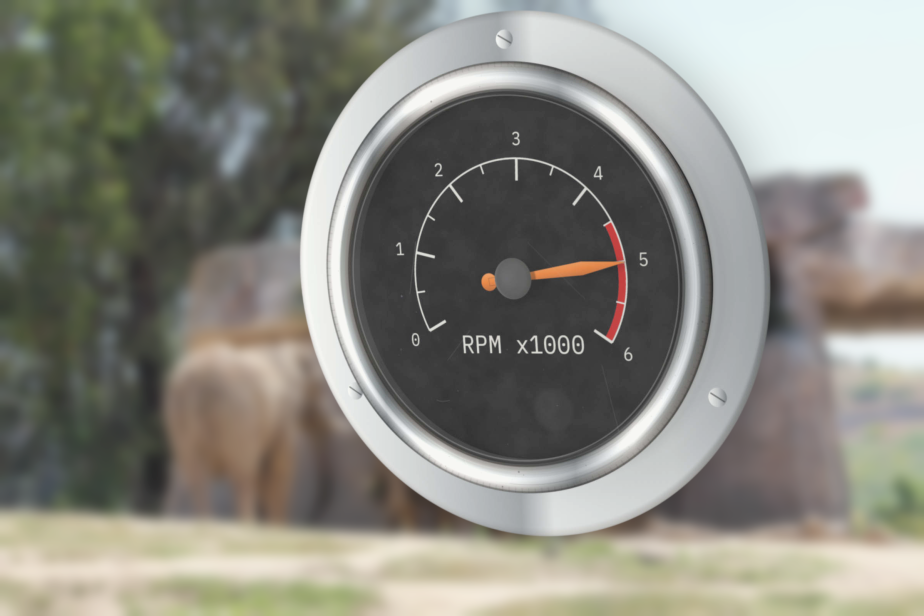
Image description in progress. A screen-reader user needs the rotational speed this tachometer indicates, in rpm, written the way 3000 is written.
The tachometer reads 5000
